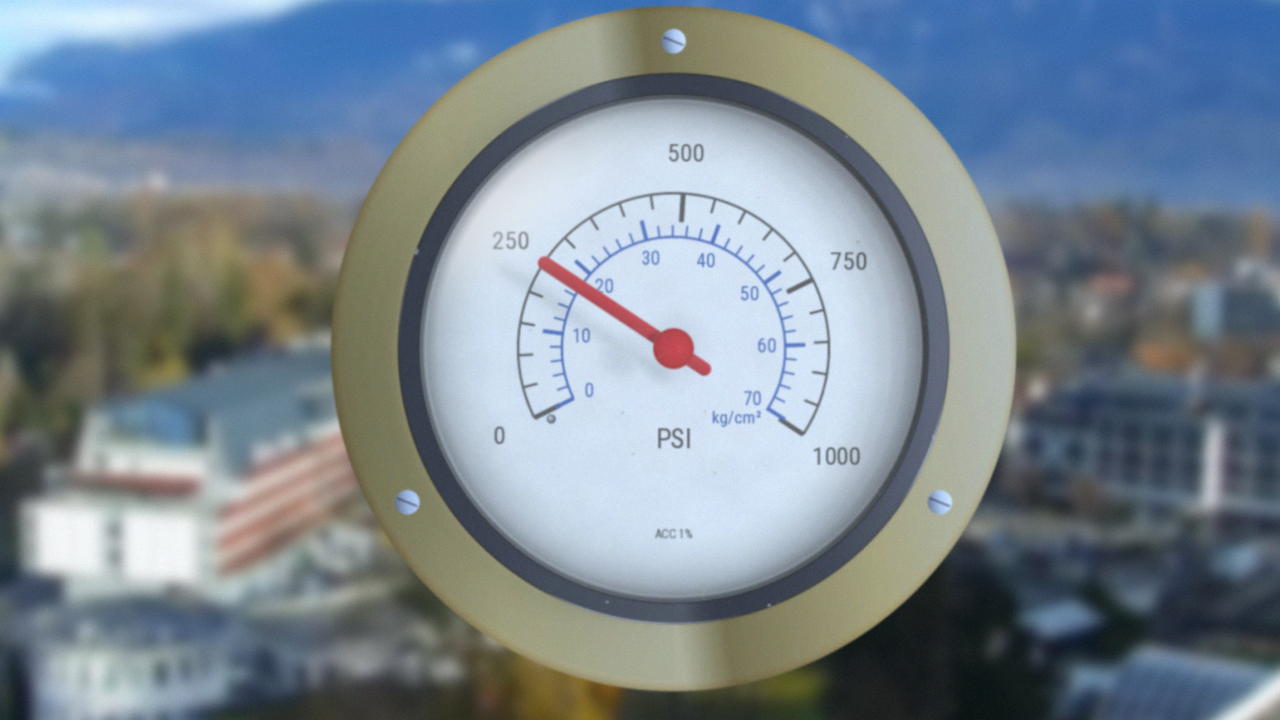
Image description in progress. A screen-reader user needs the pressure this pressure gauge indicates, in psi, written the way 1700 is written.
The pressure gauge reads 250
